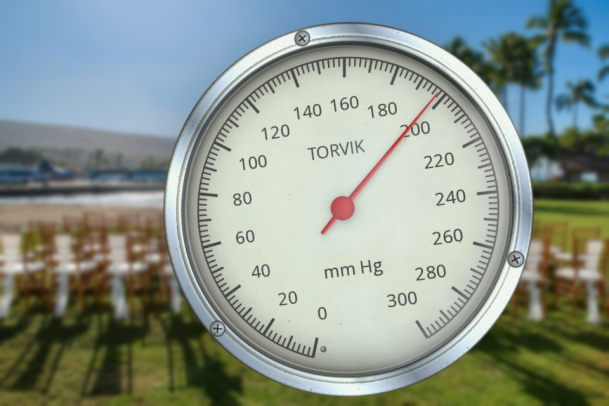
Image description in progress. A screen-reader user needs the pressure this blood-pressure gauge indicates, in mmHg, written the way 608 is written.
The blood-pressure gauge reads 198
